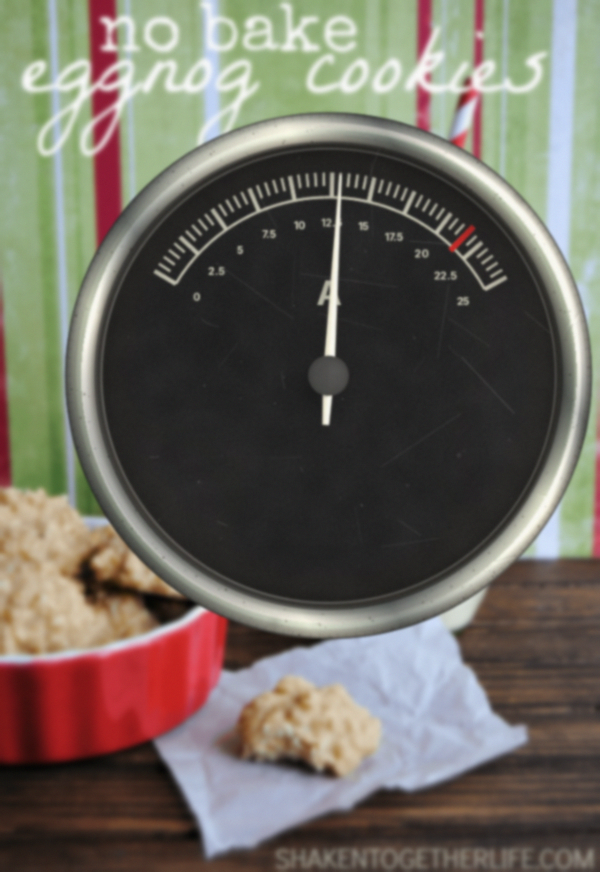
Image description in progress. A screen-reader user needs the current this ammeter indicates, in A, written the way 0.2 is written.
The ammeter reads 13
